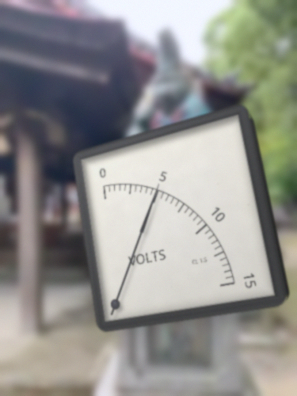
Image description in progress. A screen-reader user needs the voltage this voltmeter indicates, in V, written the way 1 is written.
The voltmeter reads 5
